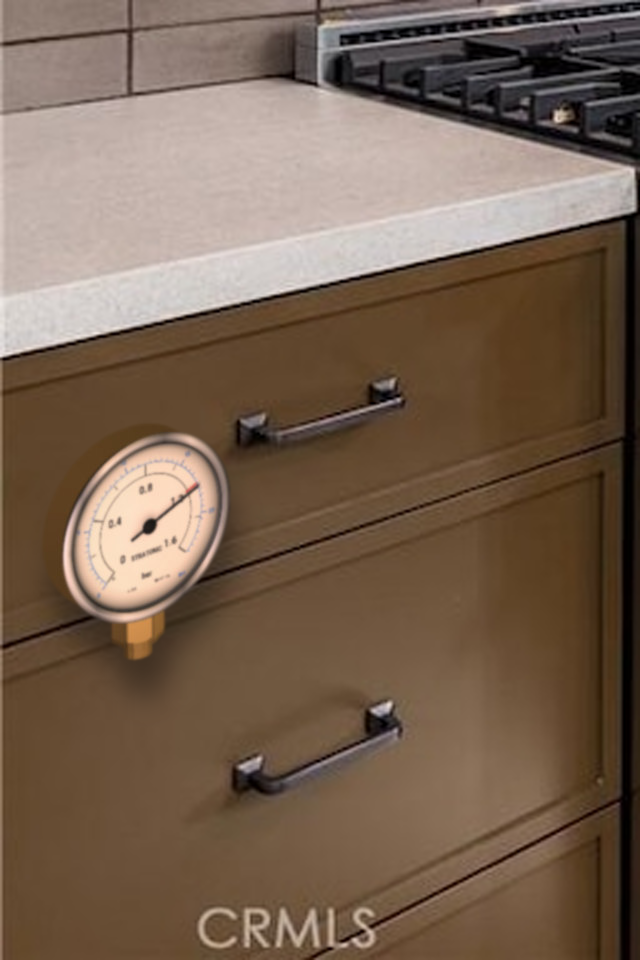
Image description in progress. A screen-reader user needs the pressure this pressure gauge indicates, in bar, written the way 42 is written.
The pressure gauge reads 1.2
